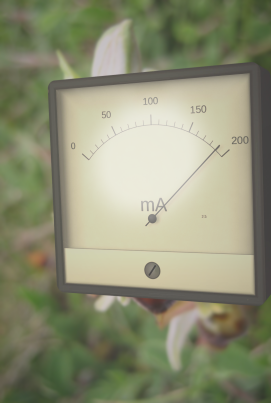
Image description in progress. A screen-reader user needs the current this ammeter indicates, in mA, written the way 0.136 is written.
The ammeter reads 190
